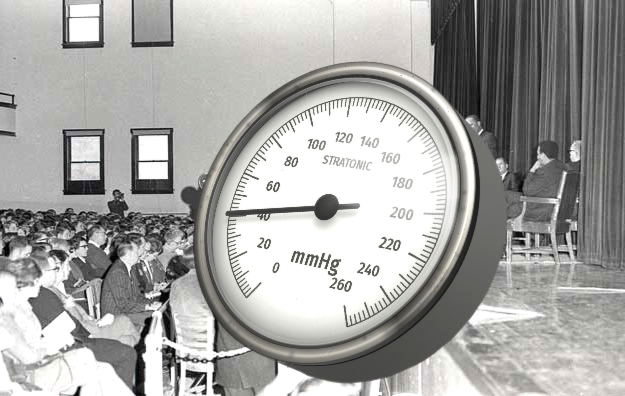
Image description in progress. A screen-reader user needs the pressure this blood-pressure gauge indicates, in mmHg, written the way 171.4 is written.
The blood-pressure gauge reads 40
